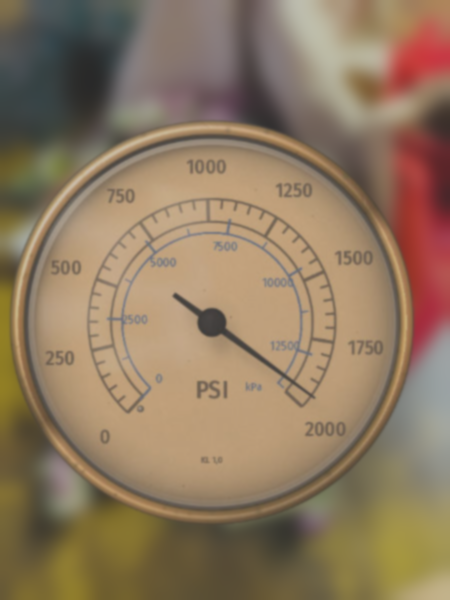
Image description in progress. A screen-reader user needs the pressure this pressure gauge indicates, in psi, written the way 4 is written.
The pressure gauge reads 1950
